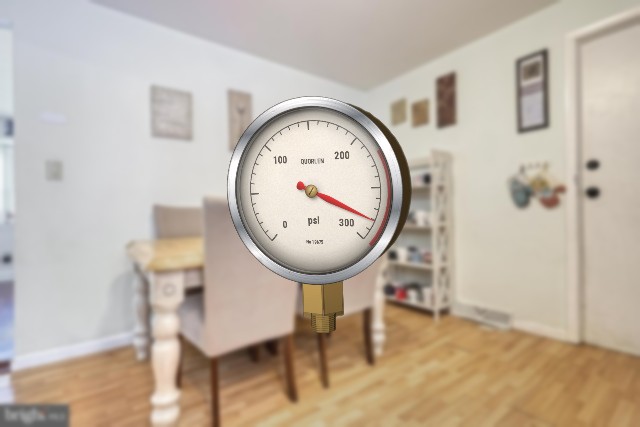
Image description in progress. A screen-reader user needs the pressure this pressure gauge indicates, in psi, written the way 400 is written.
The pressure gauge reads 280
